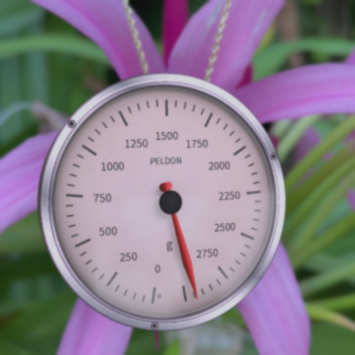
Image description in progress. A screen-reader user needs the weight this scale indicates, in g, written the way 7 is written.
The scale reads 2950
